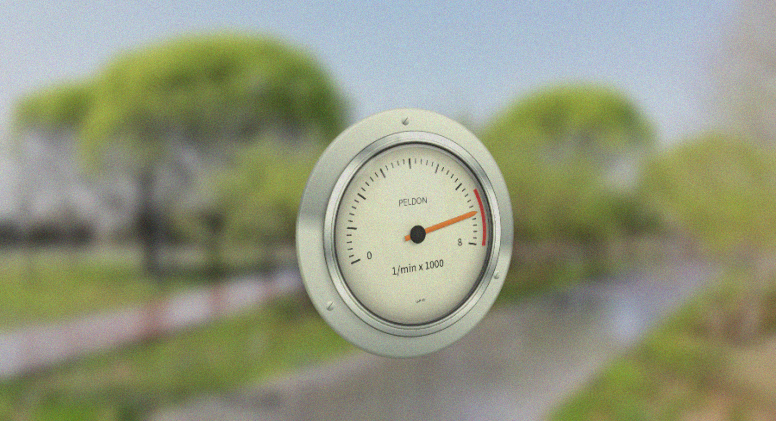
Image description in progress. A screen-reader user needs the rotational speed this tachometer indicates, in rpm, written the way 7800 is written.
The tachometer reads 7000
